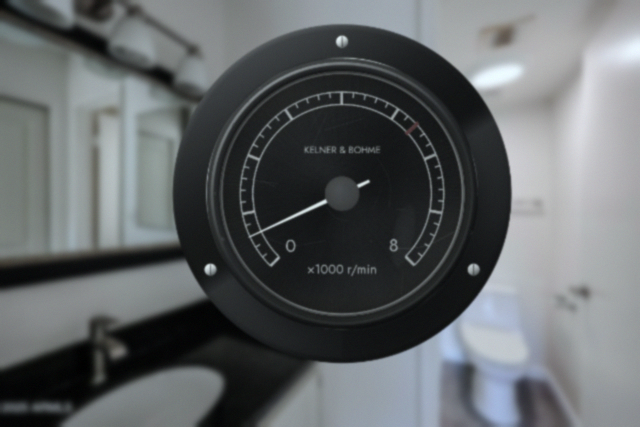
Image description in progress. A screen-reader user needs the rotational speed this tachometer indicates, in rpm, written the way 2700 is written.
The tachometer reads 600
